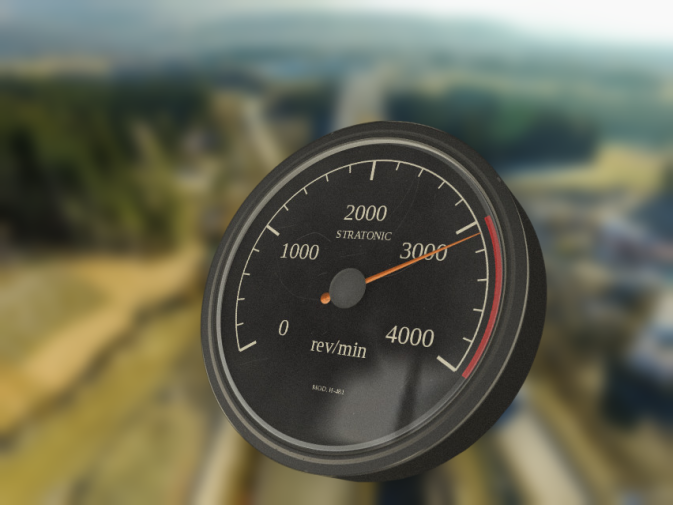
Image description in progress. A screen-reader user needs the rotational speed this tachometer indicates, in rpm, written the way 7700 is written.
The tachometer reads 3100
